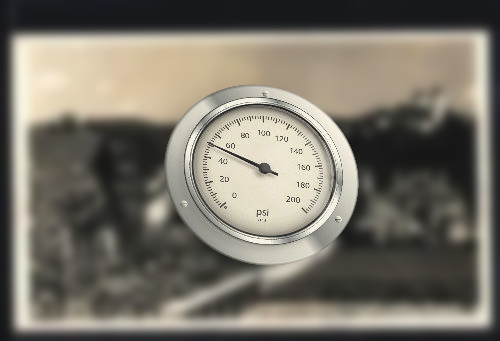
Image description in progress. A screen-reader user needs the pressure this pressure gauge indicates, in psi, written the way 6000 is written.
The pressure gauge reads 50
